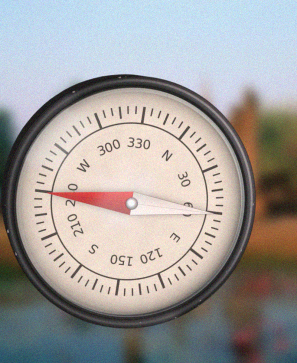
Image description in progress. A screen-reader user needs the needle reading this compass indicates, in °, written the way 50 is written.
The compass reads 240
